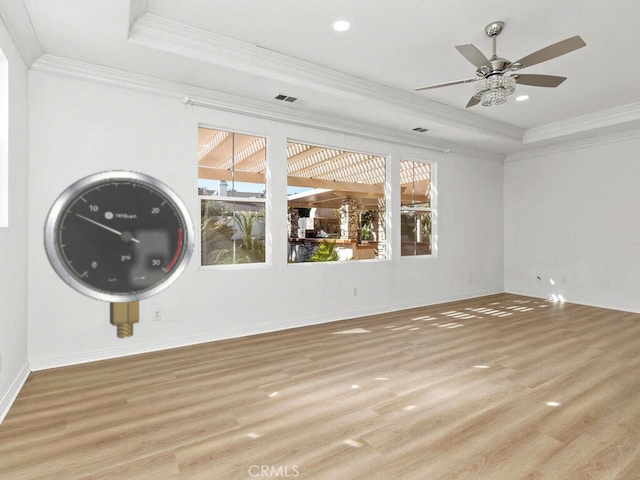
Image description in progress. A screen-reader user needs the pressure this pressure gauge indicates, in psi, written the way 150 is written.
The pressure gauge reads 8
